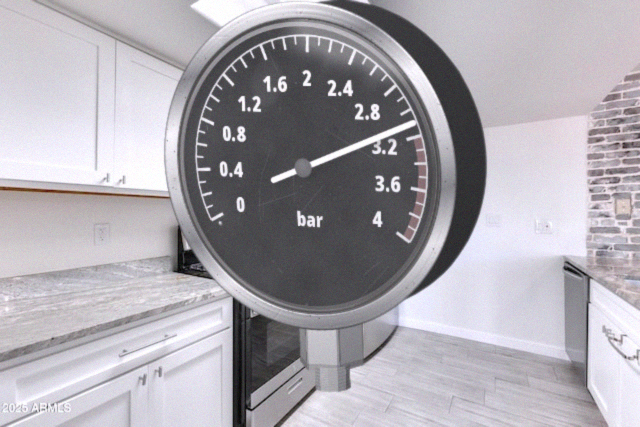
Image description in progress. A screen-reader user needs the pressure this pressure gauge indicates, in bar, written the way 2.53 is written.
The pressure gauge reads 3.1
